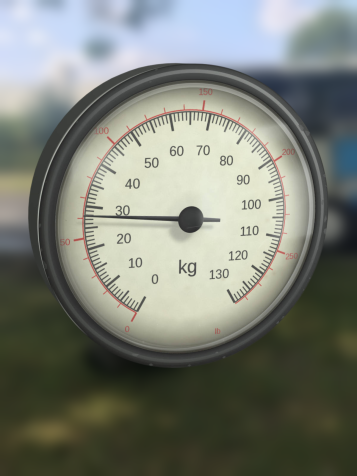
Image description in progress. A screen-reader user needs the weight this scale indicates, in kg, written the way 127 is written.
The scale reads 28
